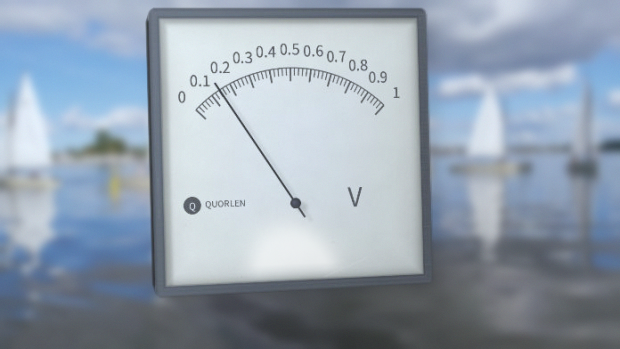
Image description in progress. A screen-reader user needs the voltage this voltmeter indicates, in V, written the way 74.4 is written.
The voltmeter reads 0.14
